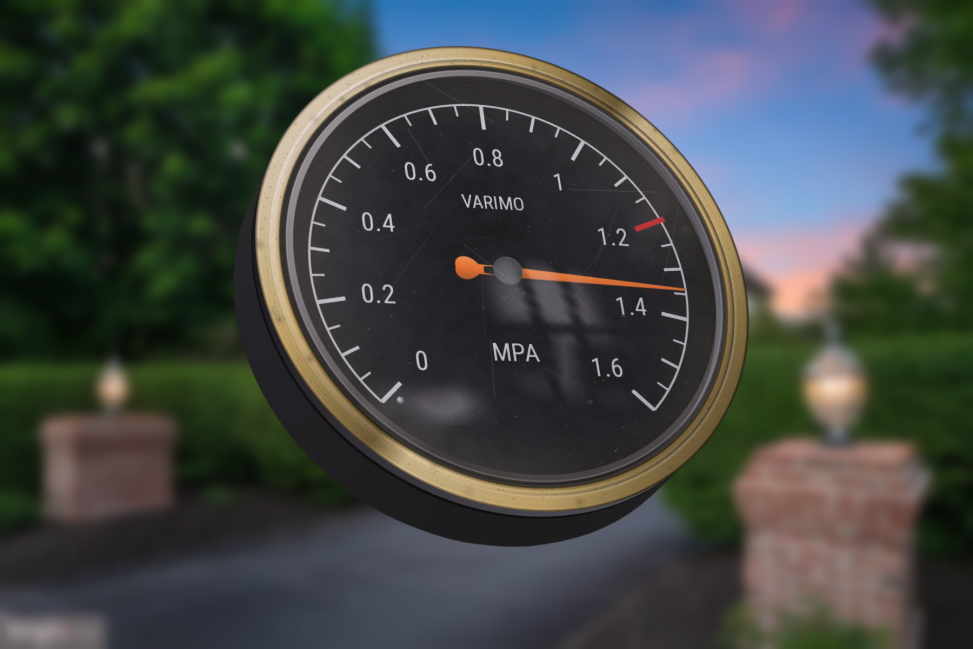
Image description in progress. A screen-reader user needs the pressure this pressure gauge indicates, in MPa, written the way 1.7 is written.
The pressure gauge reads 1.35
